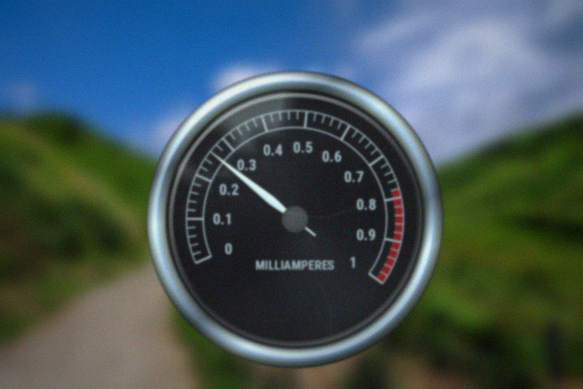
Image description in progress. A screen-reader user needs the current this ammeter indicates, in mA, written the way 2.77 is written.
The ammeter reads 0.26
